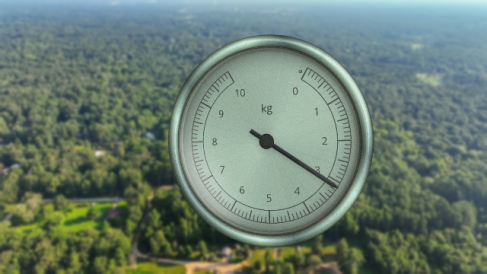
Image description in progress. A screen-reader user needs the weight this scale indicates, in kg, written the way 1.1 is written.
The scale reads 3.1
